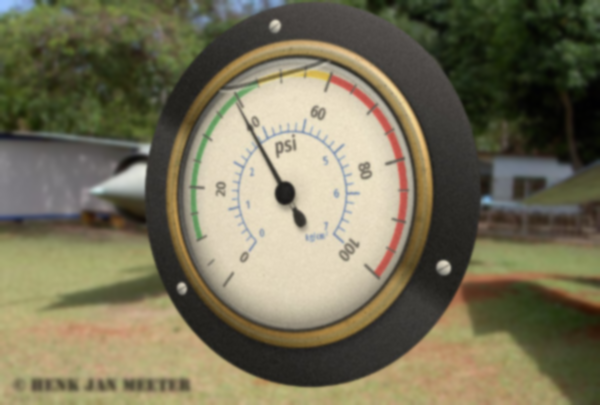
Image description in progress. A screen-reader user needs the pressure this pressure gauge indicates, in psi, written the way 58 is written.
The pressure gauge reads 40
